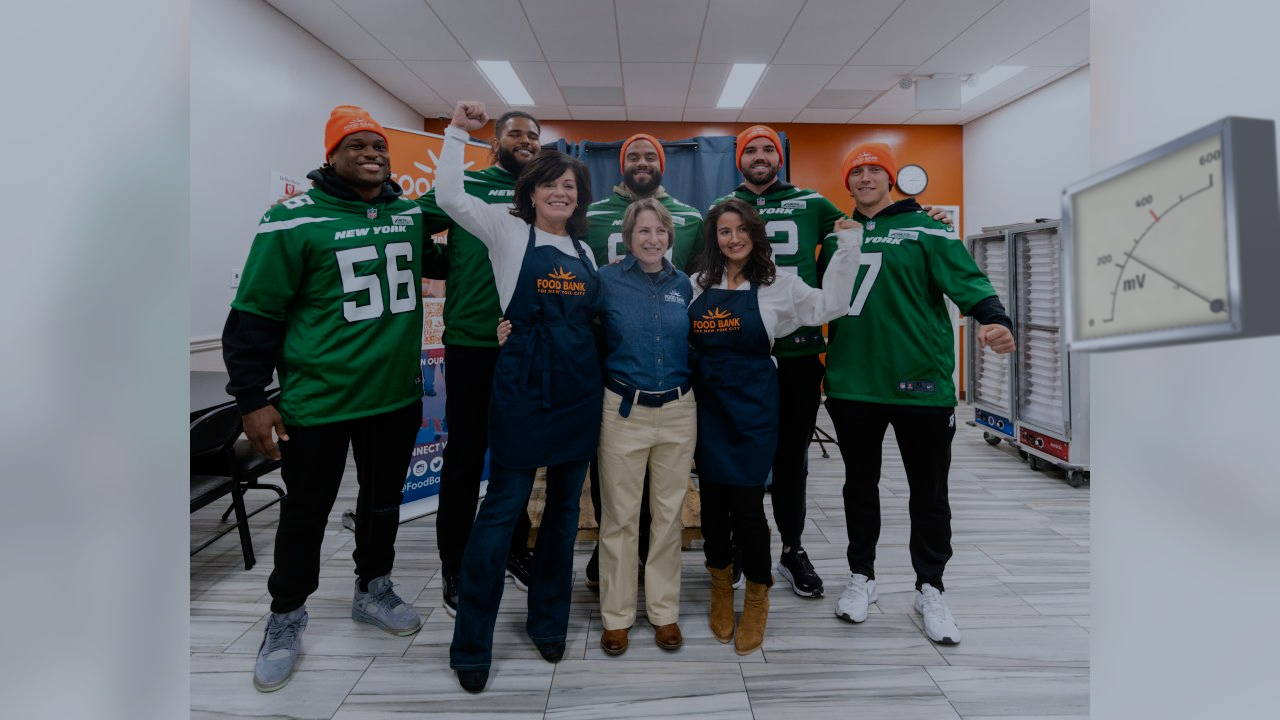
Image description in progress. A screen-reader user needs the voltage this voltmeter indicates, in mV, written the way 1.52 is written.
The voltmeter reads 250
